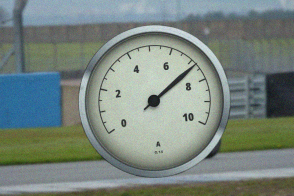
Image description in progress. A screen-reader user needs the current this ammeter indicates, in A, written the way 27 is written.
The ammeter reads 7.25
